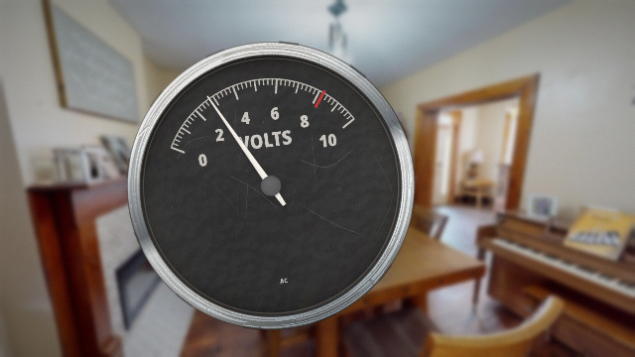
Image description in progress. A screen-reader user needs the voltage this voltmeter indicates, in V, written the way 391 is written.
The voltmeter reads 2.8
